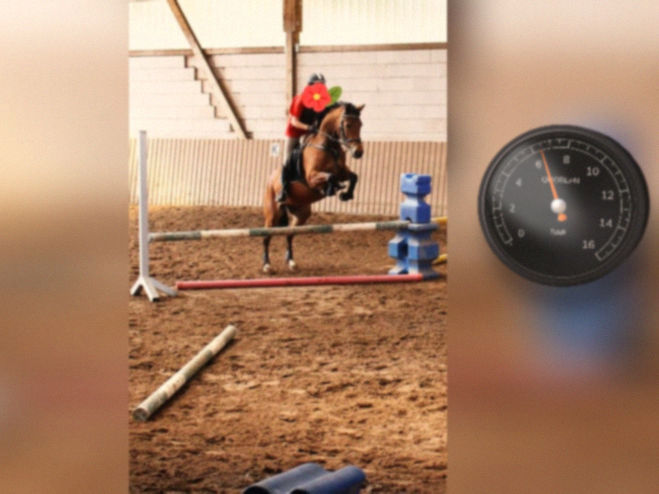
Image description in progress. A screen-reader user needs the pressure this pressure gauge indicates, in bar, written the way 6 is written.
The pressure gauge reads 6.5
